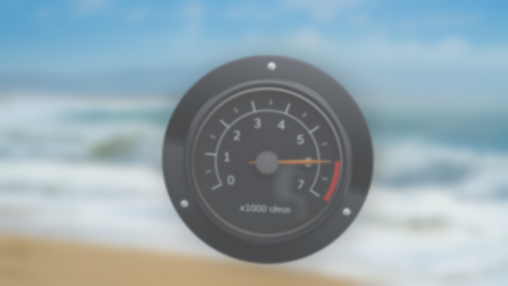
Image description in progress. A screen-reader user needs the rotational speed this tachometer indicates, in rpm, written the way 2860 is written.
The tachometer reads 6000
